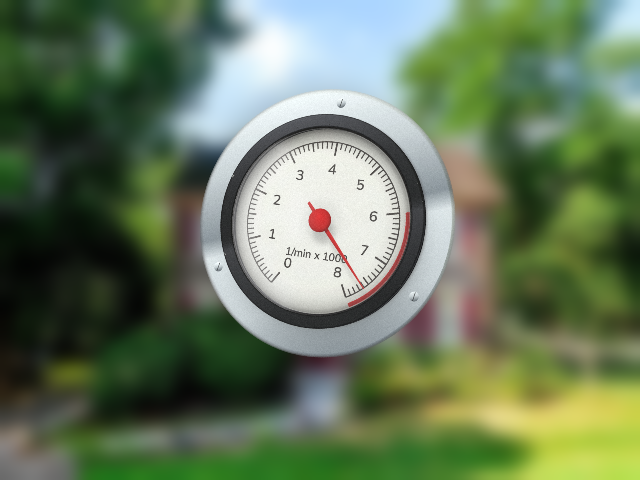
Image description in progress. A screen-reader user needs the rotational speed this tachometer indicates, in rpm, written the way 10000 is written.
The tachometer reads 7600
